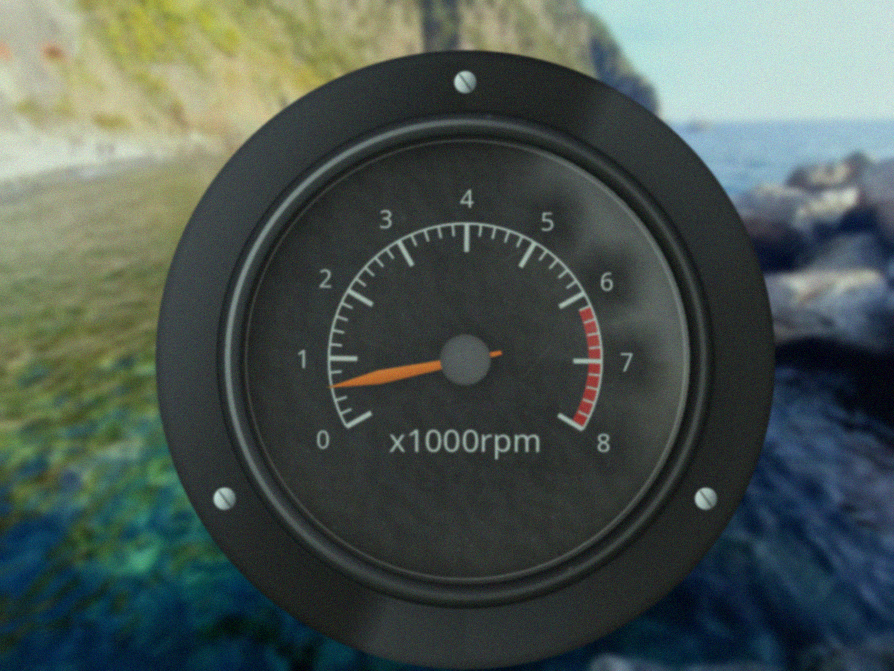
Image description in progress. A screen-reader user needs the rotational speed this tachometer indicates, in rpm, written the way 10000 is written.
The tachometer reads 600
